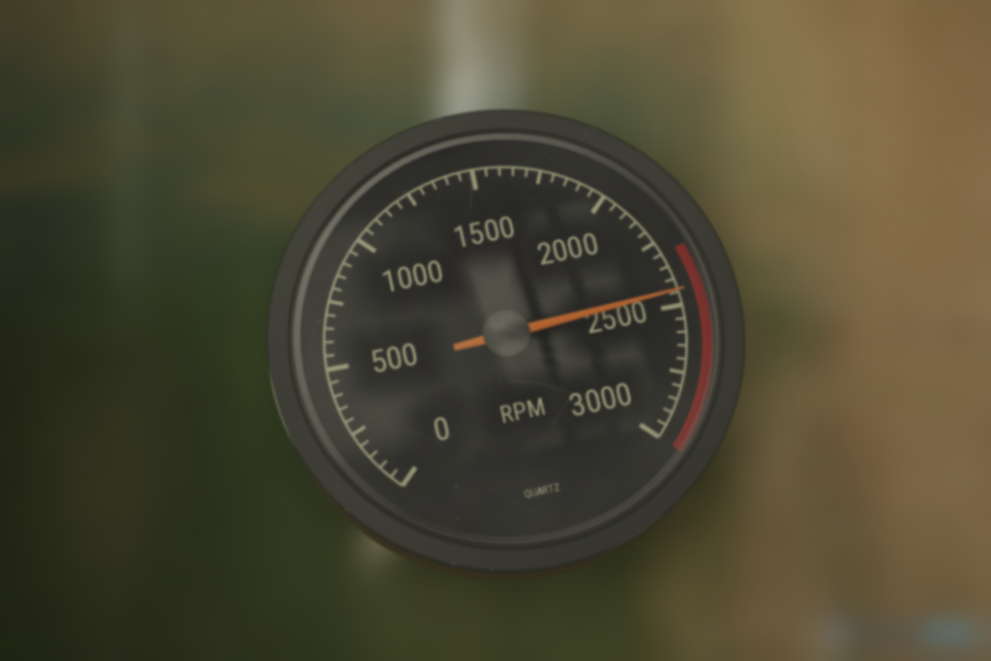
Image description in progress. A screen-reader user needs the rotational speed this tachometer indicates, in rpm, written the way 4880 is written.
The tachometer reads 2450
